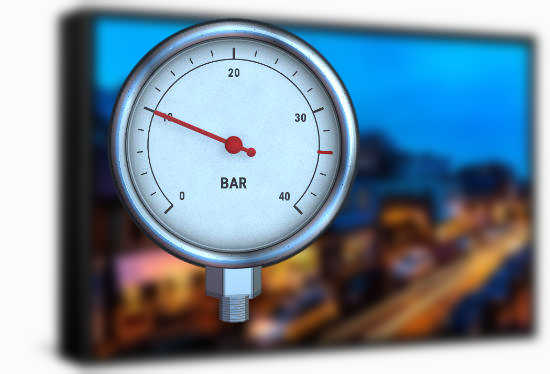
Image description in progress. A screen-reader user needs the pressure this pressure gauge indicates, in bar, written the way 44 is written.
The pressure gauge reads 10
